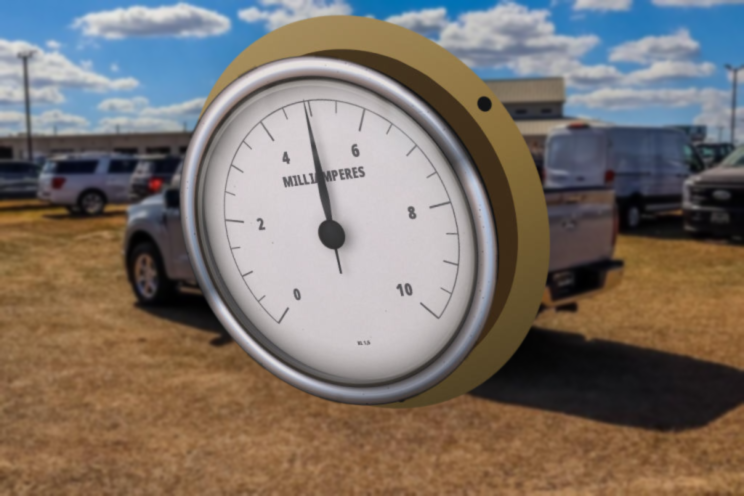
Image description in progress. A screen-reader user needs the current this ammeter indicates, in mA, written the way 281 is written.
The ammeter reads 5
